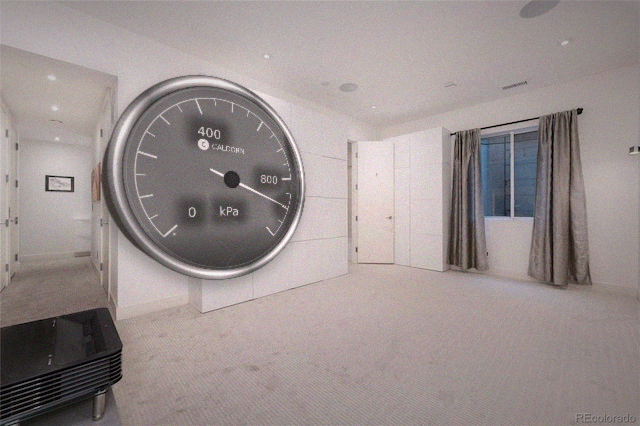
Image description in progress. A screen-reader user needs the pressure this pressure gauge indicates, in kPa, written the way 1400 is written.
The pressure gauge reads 900
